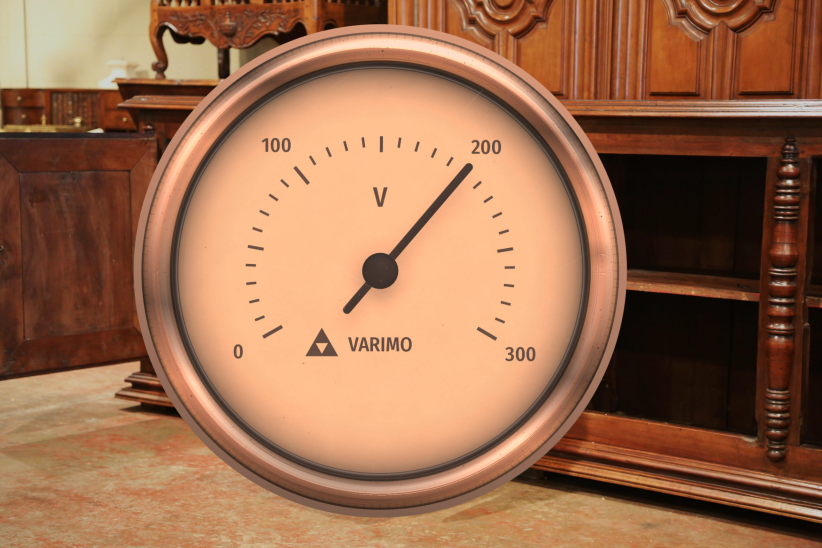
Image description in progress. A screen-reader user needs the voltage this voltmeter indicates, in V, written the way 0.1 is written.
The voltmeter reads 200
